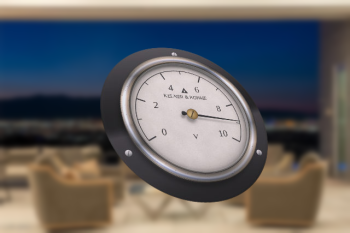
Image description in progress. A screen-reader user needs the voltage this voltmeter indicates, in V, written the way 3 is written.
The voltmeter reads 9
